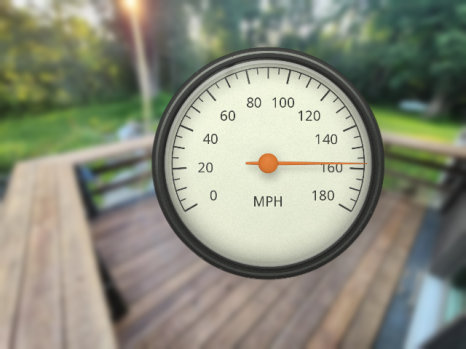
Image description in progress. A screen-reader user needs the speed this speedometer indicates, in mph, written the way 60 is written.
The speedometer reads 157.5
